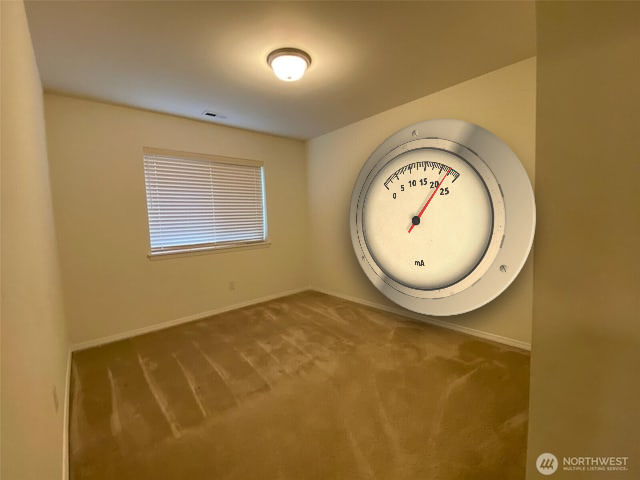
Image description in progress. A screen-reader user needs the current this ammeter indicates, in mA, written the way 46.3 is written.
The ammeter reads 22.5
